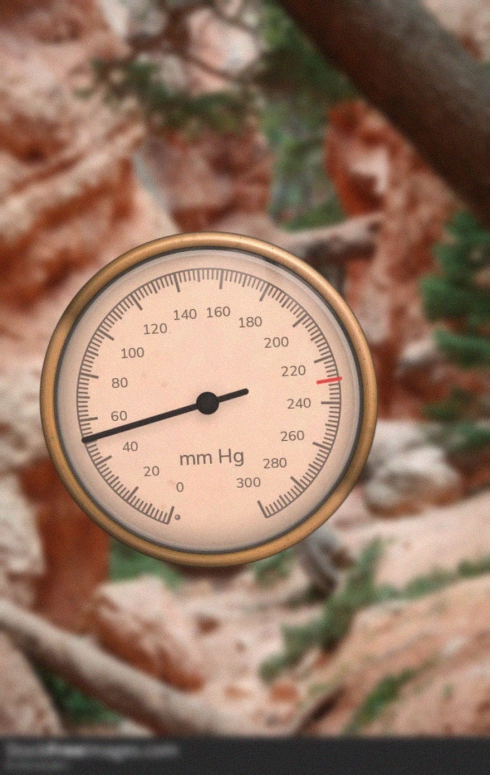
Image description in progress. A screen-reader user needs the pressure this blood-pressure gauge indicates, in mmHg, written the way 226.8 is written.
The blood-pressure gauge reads 52
